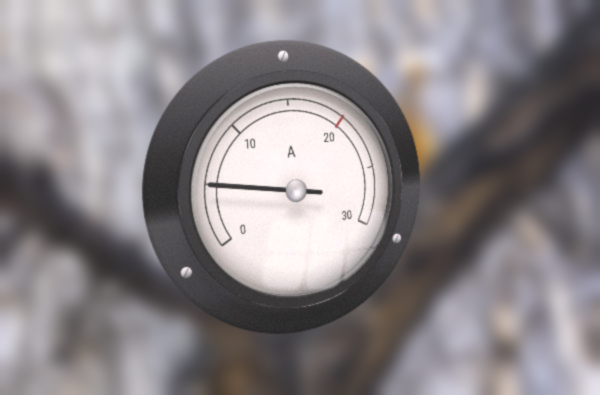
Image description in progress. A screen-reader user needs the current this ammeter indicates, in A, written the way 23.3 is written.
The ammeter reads 5
